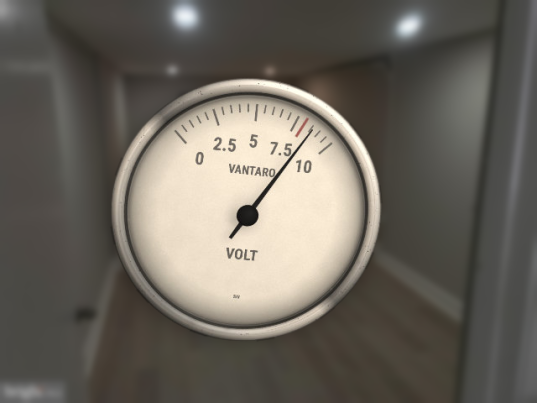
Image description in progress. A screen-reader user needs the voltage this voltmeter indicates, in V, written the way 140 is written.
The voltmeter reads 8.5
